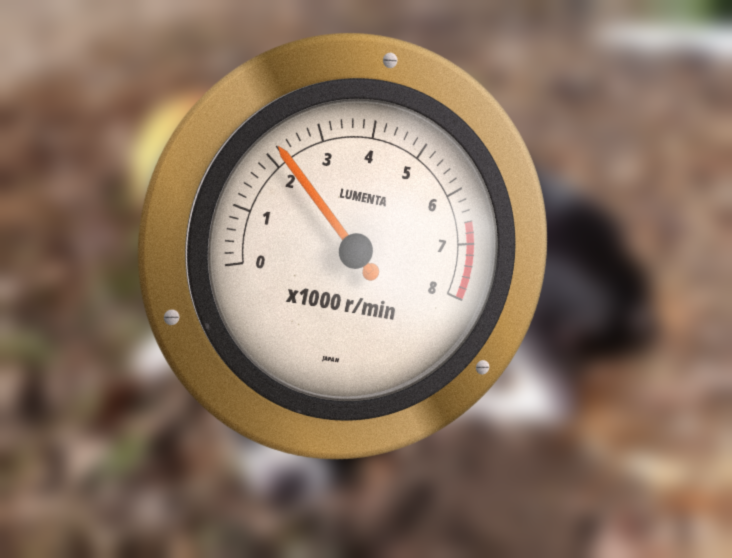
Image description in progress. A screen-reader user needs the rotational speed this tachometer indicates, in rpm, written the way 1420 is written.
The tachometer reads 2200
